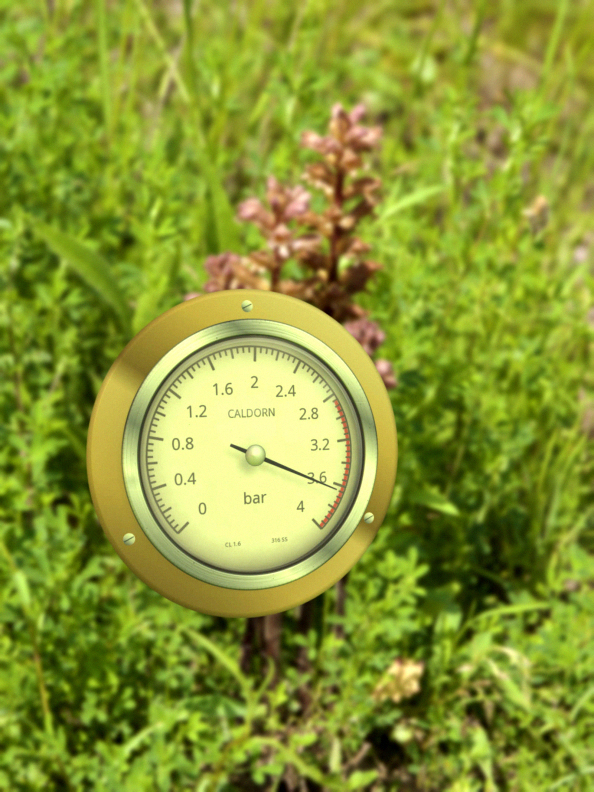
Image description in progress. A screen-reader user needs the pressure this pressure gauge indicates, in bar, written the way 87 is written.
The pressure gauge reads 3.65
